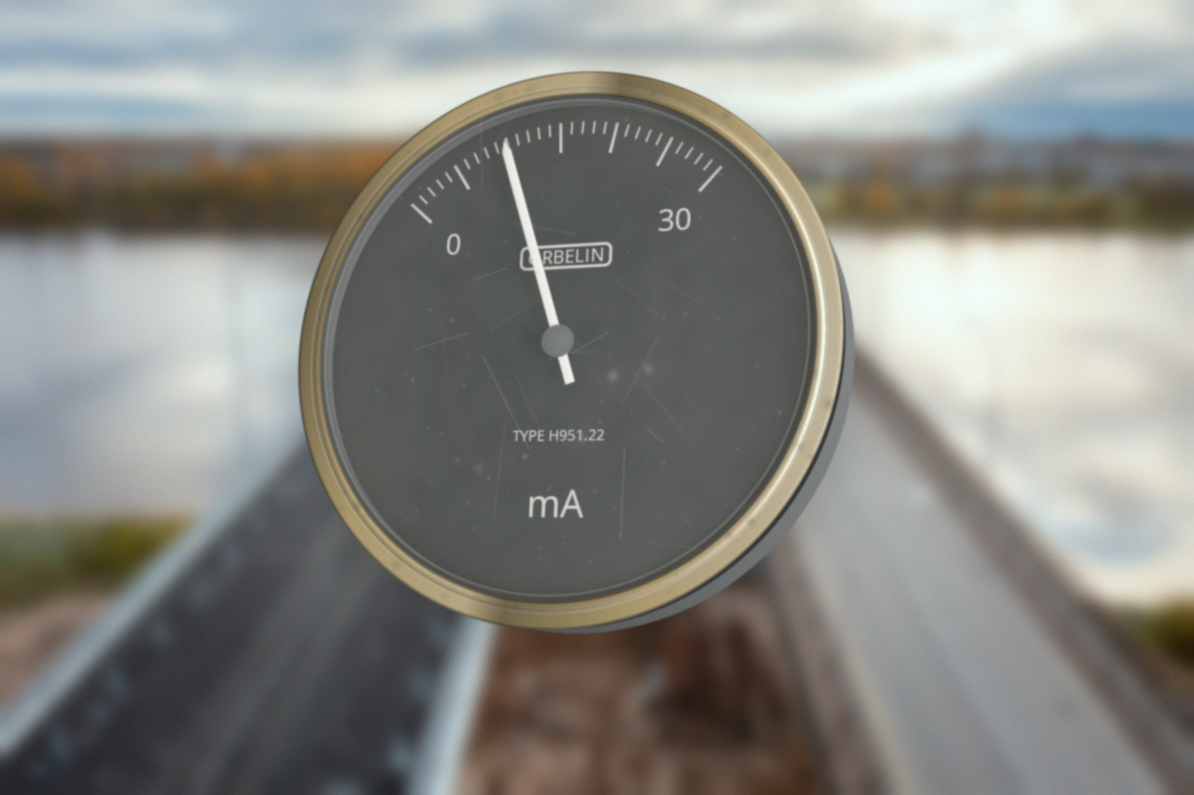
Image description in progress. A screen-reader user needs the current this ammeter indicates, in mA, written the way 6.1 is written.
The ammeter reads 10
